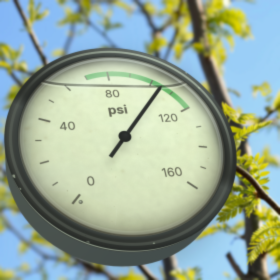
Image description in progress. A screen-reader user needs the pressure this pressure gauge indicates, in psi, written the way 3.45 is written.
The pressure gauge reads 105
